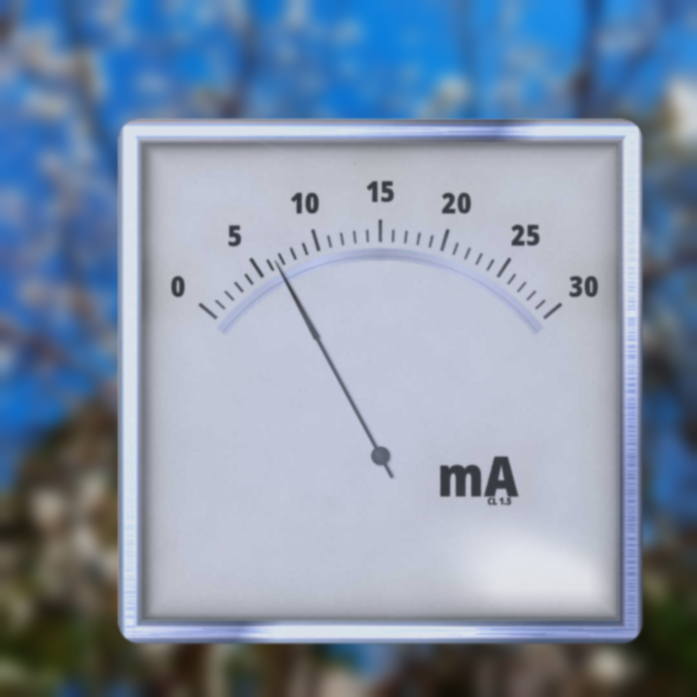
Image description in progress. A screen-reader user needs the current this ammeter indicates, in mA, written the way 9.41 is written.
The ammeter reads 6.5
